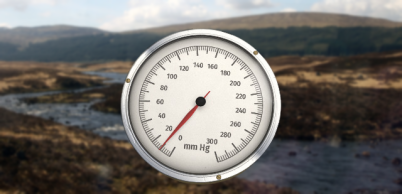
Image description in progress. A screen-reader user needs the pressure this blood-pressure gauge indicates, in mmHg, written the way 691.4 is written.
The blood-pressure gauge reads 10
